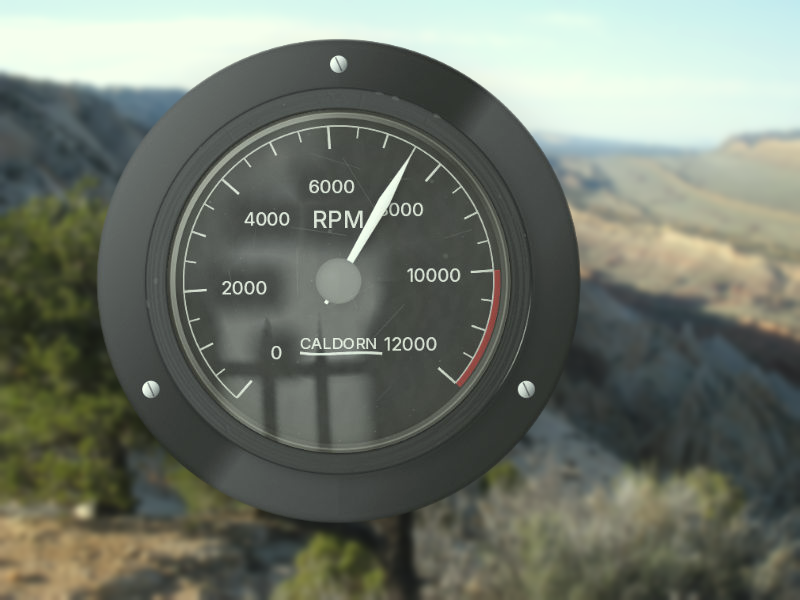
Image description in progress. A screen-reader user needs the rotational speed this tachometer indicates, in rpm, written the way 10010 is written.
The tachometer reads 7500
